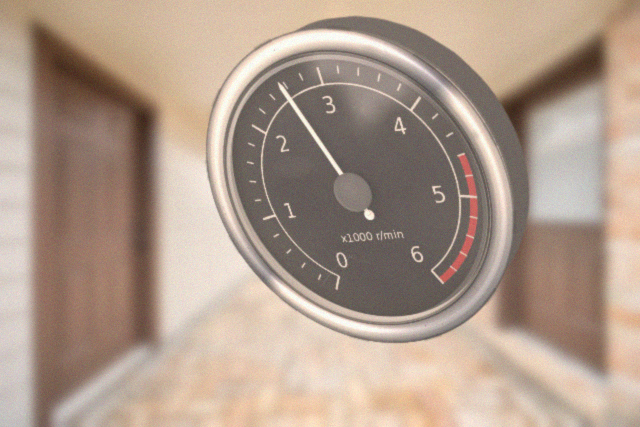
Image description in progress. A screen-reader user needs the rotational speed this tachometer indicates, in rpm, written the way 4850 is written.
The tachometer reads 2600
